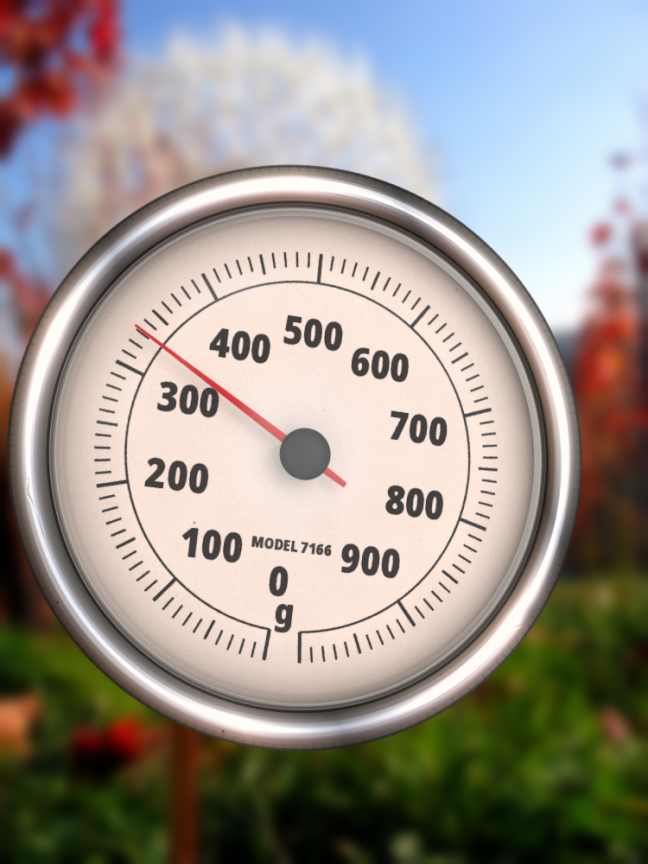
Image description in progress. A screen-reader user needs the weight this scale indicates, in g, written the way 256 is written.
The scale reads 330
